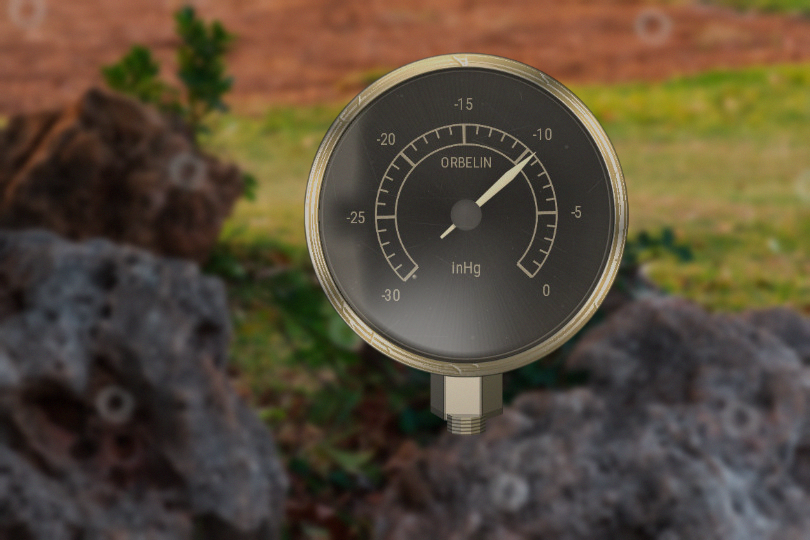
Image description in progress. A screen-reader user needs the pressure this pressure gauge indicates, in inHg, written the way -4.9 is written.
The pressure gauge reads -9.5
